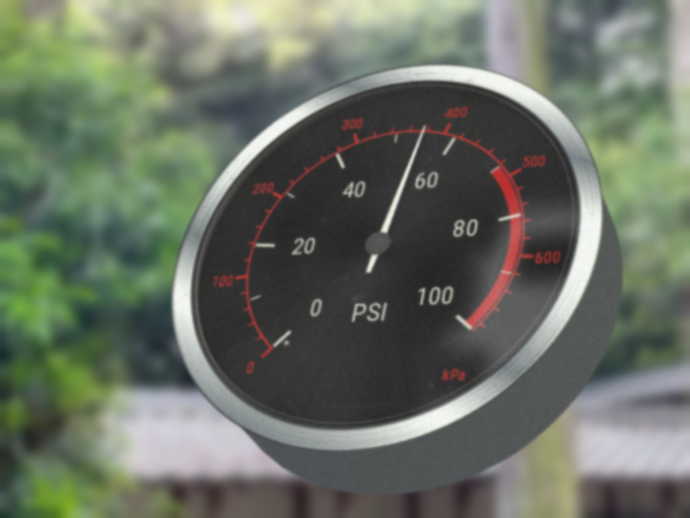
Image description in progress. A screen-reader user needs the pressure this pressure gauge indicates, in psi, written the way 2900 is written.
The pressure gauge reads 55
